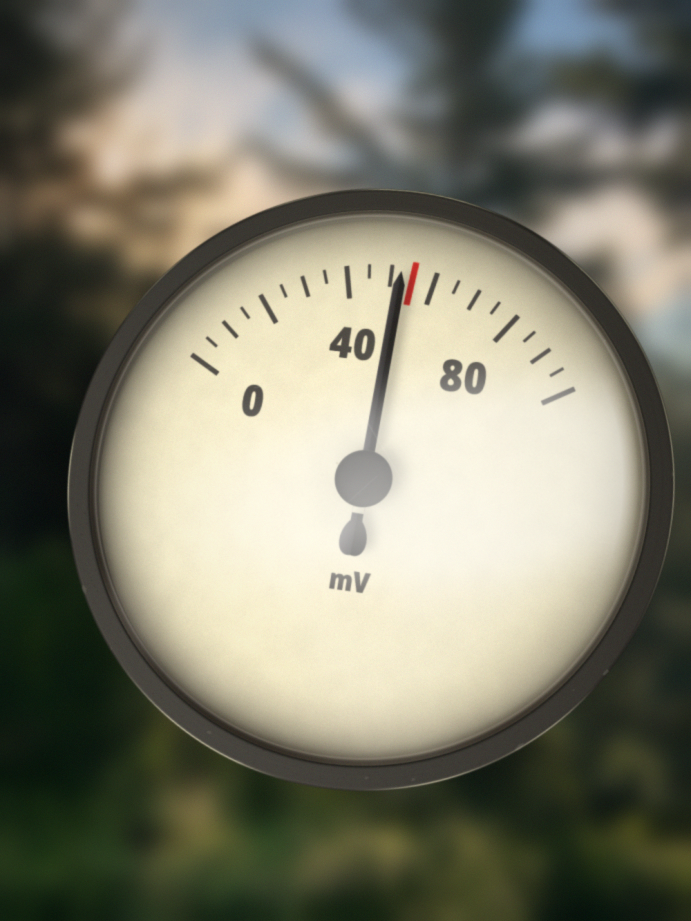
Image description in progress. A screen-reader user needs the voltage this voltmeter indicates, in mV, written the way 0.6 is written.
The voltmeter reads 52.5
